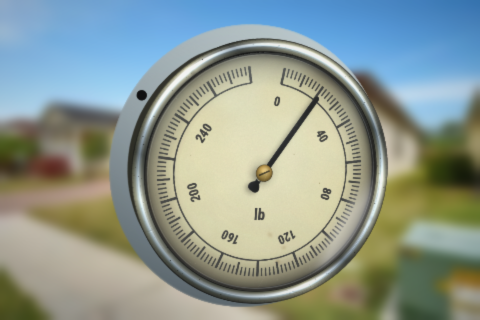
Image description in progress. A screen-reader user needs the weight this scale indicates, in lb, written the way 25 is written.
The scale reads 20
